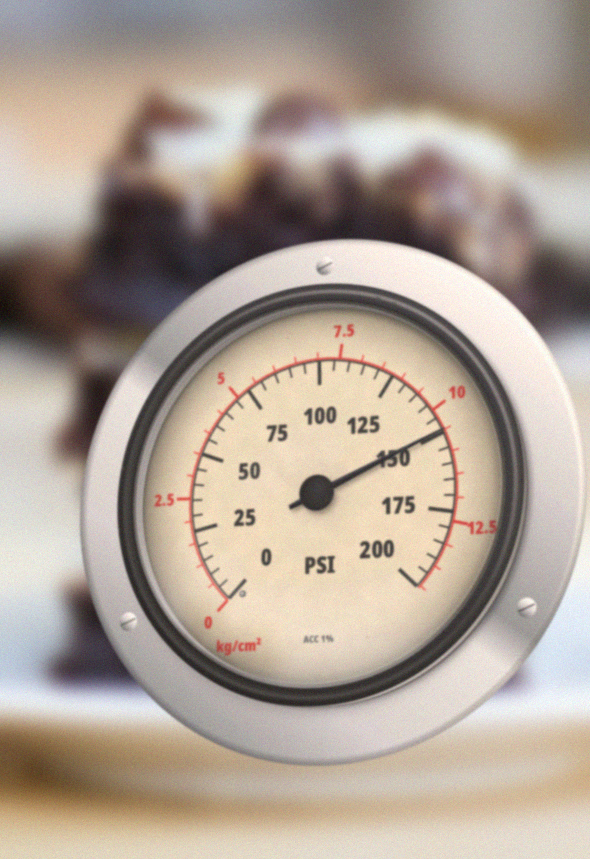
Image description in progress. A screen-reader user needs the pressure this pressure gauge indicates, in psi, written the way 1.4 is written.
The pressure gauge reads 150
